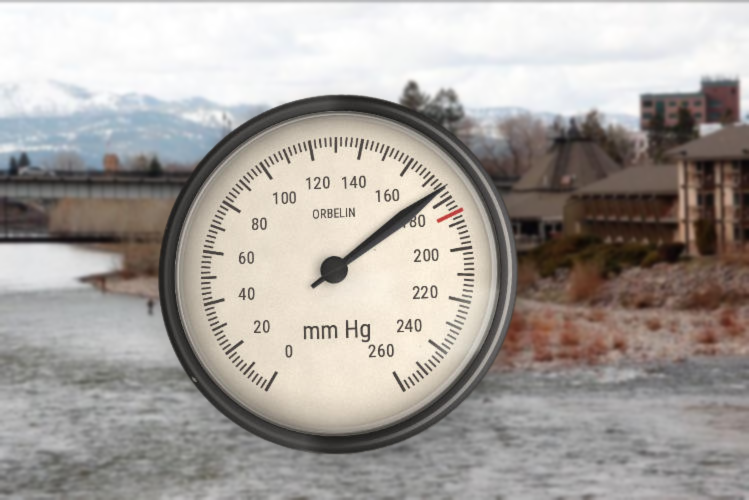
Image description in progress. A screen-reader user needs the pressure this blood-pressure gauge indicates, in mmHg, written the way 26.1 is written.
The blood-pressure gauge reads 176
